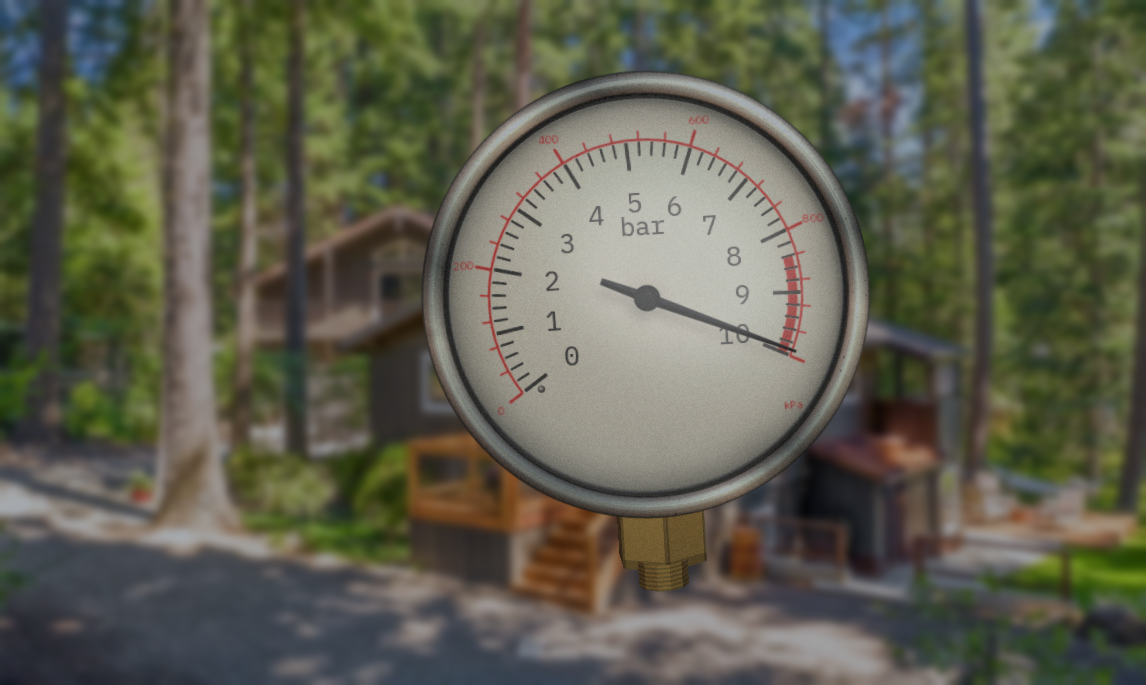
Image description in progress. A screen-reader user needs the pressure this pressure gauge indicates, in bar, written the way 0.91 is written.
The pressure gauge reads 9.9
